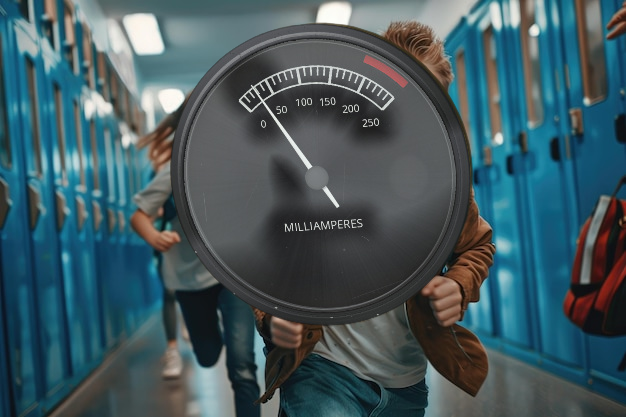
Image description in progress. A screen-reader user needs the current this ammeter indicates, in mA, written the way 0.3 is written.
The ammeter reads 30
